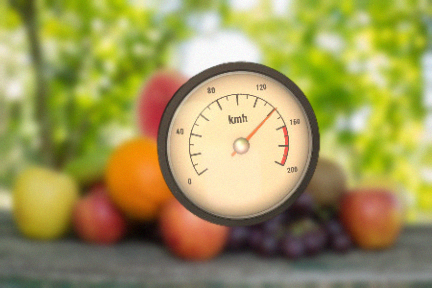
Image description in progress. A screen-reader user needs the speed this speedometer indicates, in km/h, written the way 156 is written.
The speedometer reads 140
